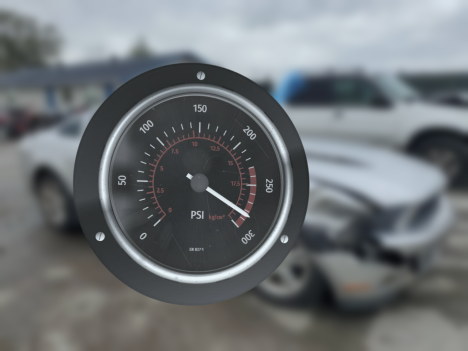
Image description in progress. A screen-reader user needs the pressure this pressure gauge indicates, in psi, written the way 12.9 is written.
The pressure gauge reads 285
